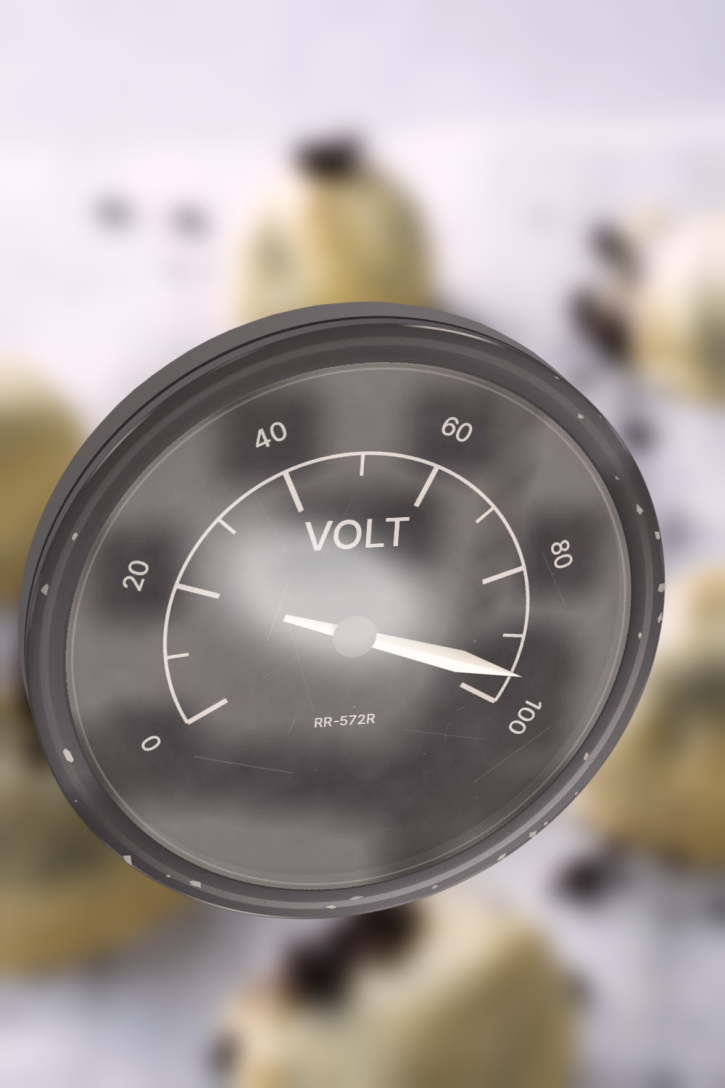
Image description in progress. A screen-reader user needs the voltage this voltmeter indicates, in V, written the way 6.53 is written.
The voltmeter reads 95
